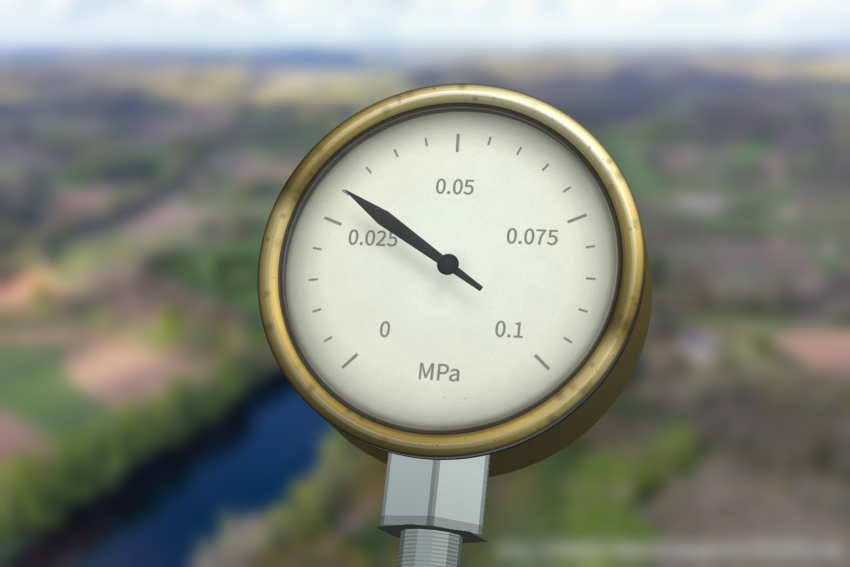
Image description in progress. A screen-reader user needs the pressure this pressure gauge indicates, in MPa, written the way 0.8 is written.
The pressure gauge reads 0.03
